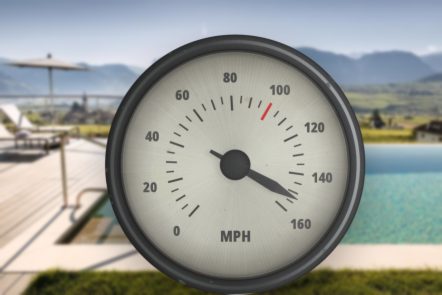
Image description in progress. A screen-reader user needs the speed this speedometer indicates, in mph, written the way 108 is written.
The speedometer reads 152.5
